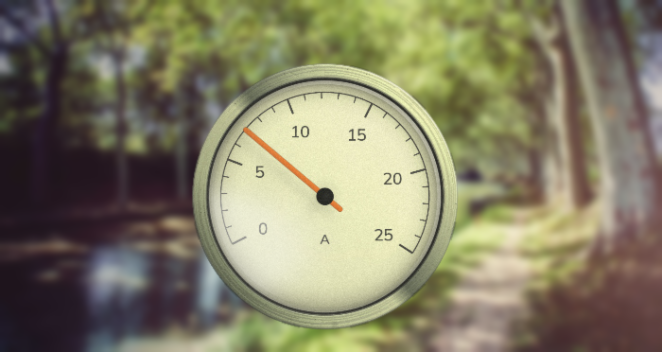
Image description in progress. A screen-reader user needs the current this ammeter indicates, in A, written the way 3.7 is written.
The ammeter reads 7
